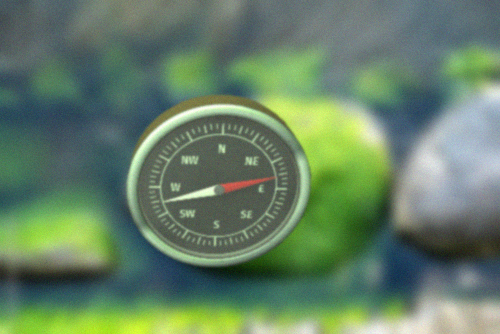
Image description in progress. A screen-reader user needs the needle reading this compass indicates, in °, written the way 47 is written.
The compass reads 75
